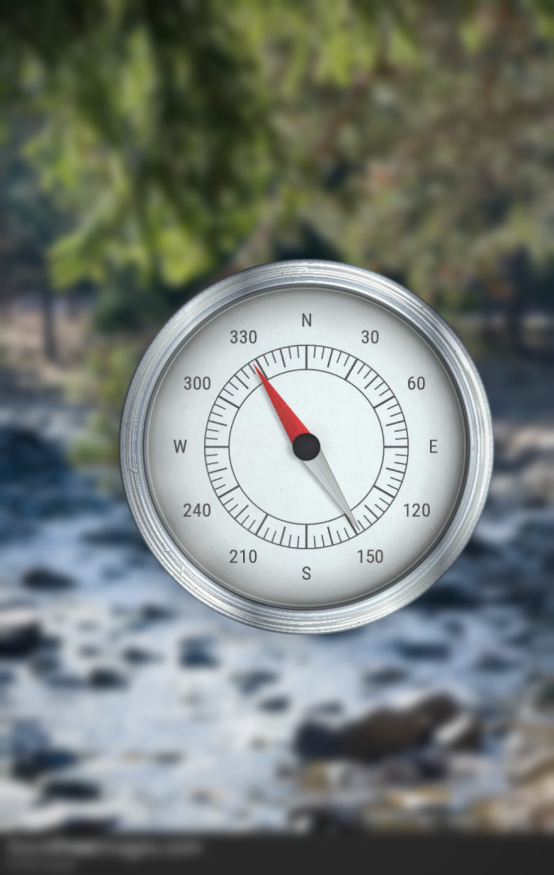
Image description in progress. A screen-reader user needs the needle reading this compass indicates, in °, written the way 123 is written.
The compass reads 327.5
